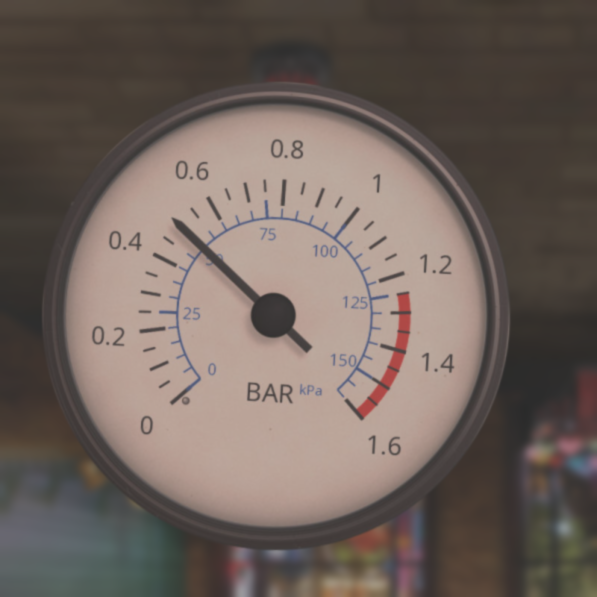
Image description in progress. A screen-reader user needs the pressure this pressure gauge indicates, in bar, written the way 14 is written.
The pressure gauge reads 0.5
